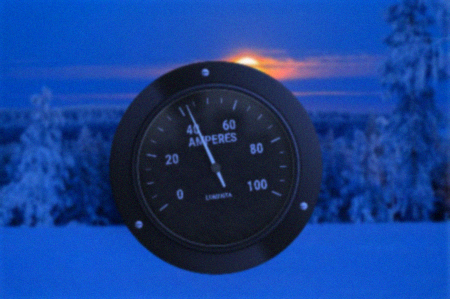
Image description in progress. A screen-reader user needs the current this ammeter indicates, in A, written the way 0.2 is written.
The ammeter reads 42.5
